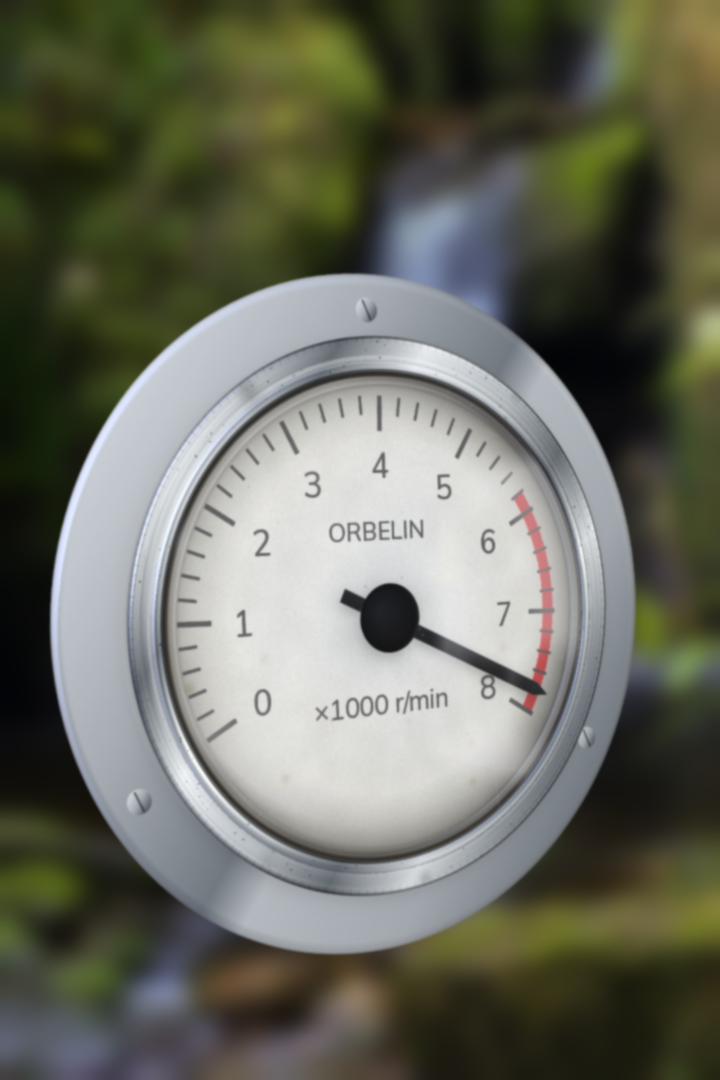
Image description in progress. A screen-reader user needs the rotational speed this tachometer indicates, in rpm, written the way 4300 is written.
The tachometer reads 7800
